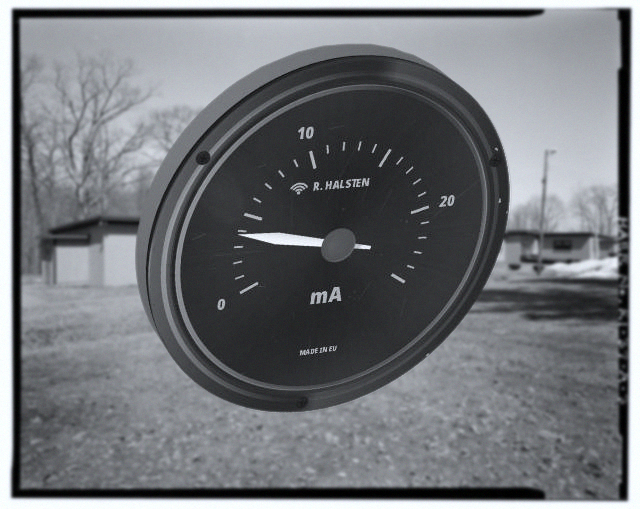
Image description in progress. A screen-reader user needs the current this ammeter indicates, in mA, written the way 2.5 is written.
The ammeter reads 4
